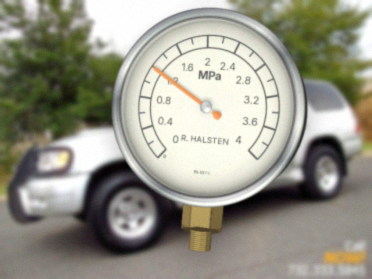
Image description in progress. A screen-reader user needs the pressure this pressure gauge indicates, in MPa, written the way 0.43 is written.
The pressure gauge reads 1.2
